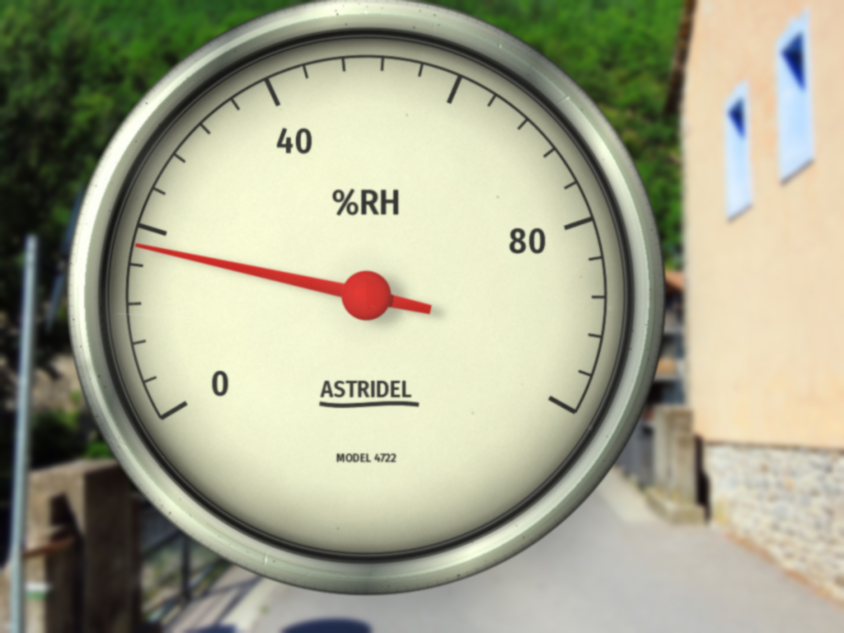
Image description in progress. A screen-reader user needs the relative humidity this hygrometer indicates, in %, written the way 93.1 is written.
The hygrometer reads 18
